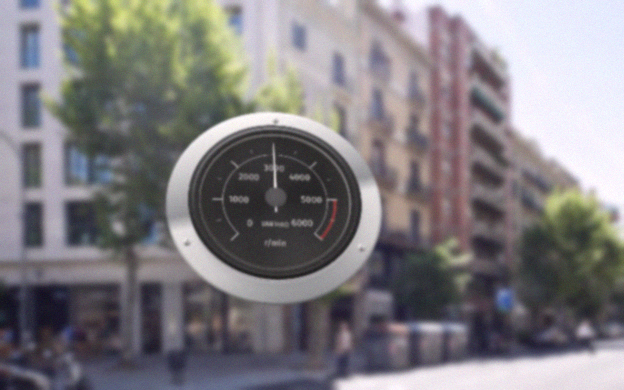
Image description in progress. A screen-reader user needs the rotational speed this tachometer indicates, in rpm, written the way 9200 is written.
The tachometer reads 3000
